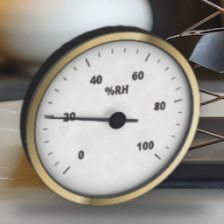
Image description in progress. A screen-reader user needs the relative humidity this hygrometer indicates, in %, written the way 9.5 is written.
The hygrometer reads 20
